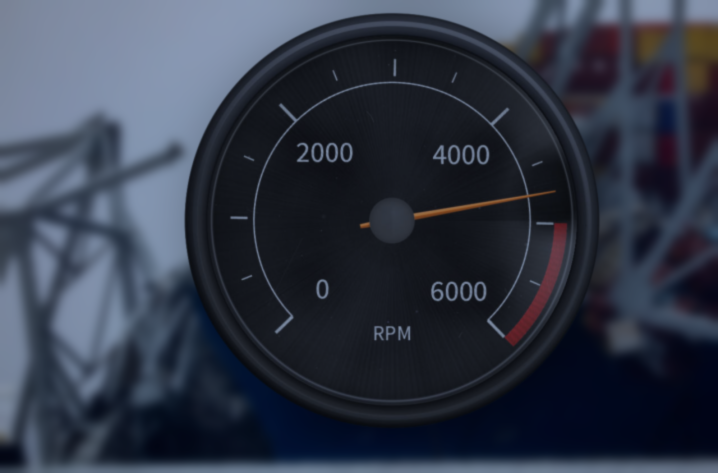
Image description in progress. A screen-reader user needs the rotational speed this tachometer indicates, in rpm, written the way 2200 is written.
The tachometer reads 4750
